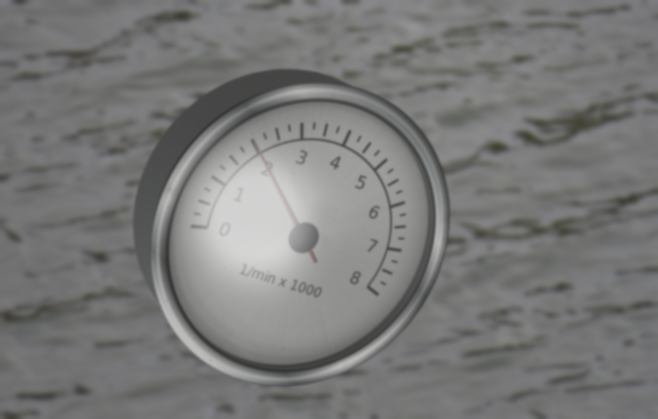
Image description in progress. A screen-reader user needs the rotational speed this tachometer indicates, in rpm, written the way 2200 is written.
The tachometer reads 2000
